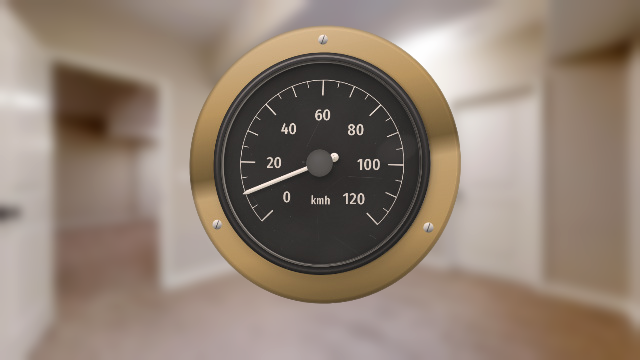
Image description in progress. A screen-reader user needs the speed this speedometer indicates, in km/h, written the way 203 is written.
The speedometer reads 10
